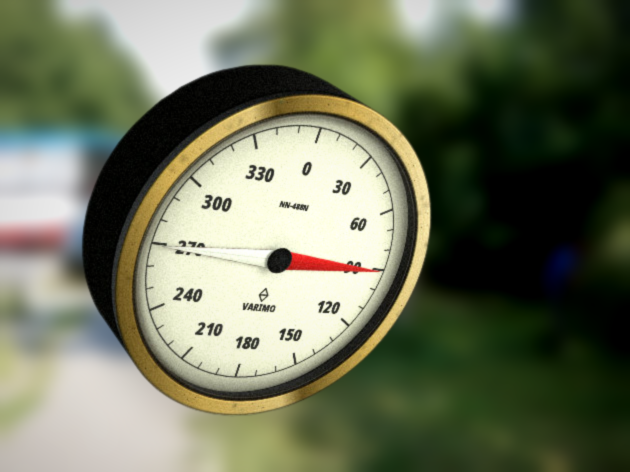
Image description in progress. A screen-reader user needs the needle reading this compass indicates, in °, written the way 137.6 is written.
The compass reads 90
